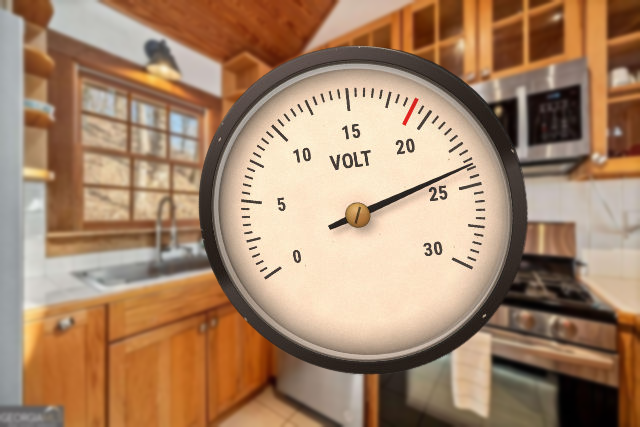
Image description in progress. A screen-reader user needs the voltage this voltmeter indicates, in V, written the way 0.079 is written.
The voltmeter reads 23.75
